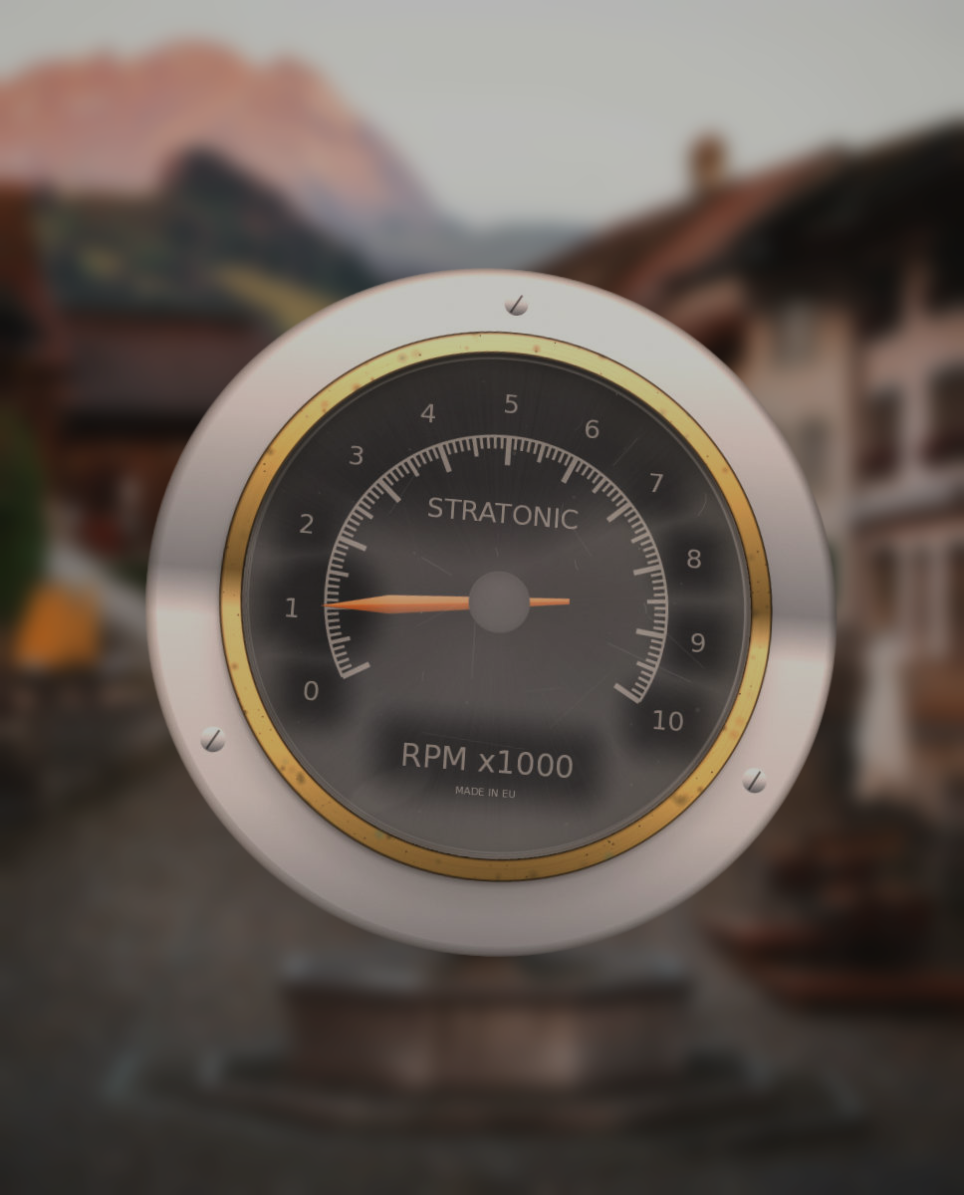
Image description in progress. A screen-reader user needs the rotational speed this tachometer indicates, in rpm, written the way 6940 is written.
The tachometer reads 1000
